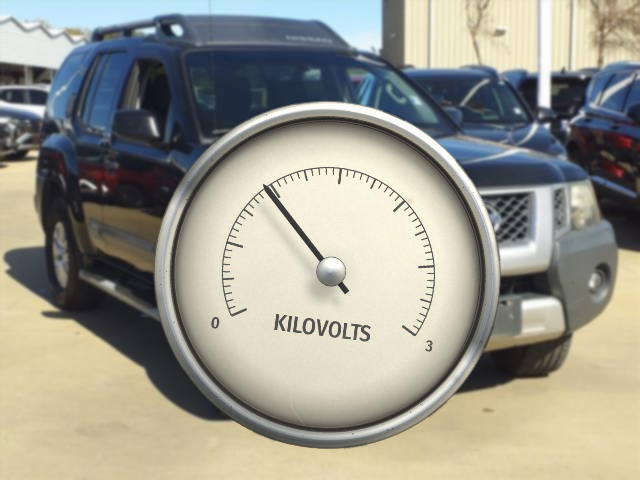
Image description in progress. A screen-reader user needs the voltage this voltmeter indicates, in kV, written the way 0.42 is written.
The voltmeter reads 0.95
